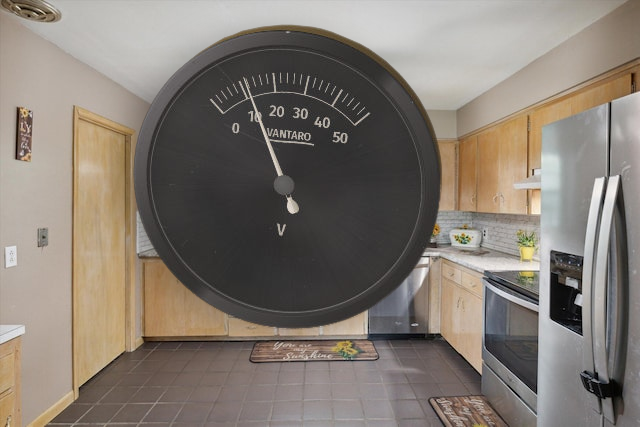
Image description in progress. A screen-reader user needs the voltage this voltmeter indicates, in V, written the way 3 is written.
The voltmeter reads 12
